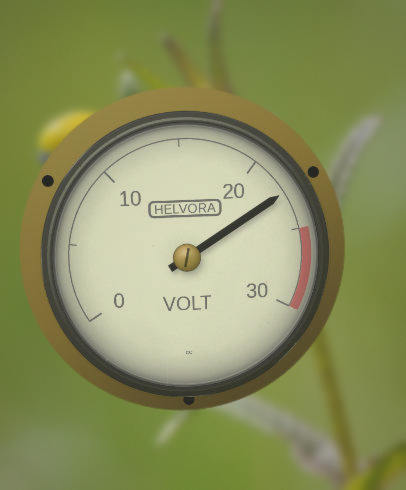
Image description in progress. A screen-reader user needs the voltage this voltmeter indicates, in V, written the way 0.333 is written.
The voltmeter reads 22.5
